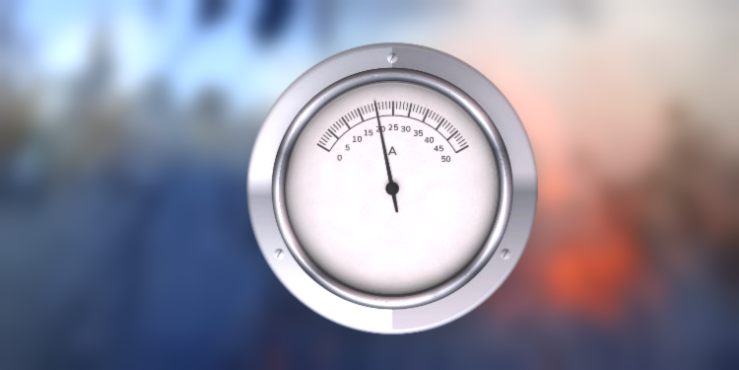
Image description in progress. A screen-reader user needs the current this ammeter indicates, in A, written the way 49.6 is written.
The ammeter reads 20
